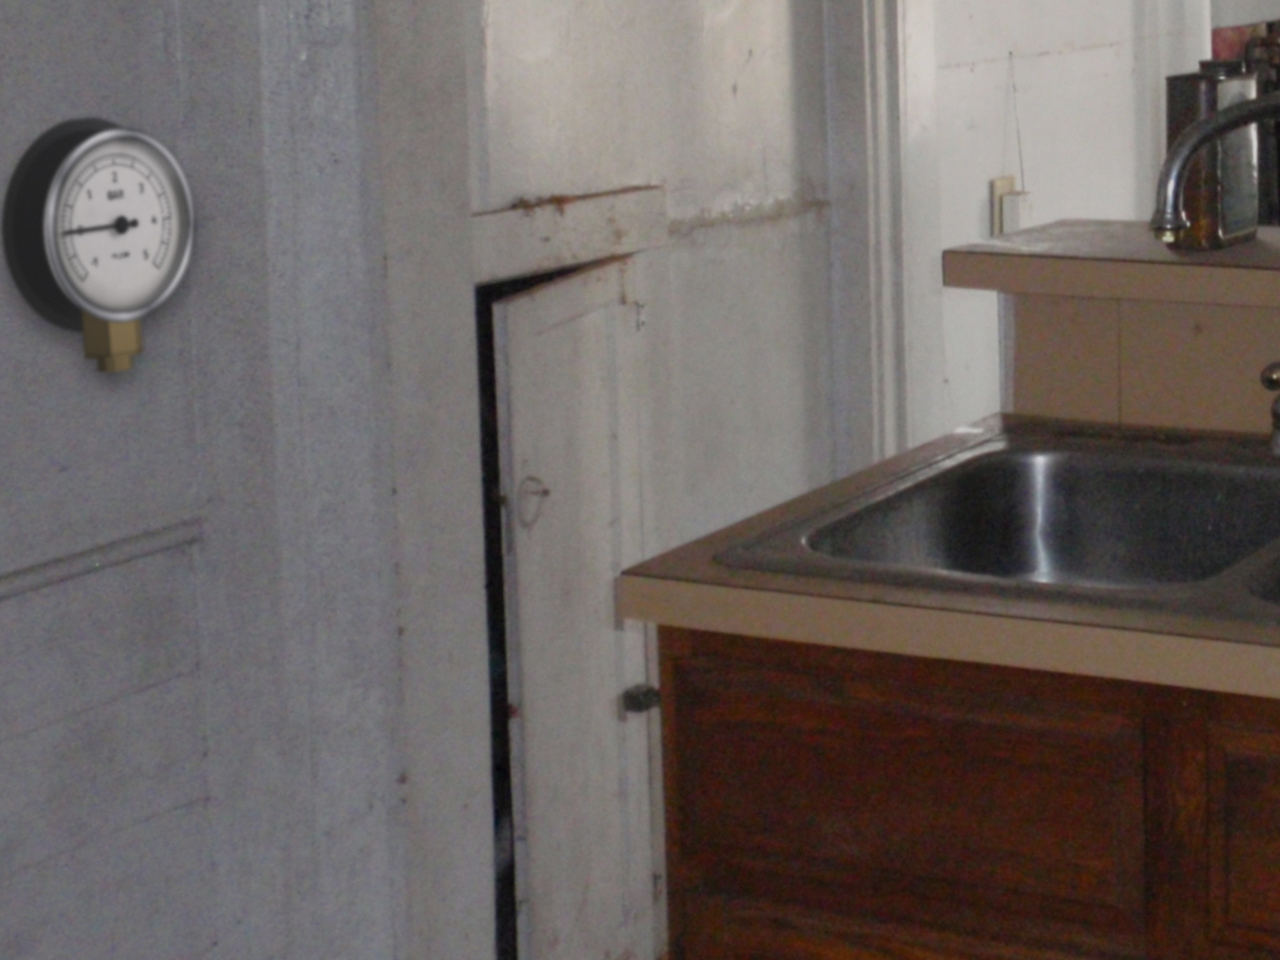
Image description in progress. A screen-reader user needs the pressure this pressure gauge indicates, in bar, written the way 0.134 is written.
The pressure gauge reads 0
